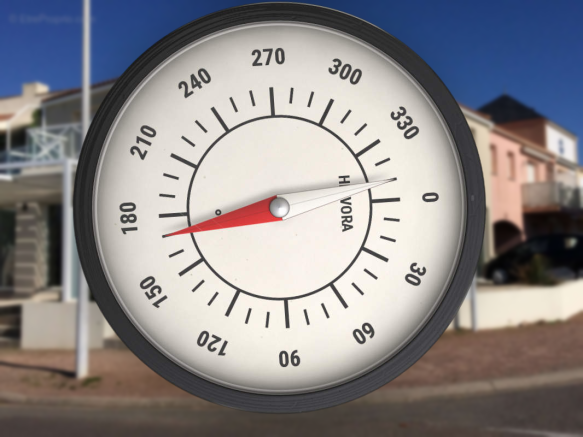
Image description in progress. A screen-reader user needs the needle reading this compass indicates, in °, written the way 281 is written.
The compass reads 170
